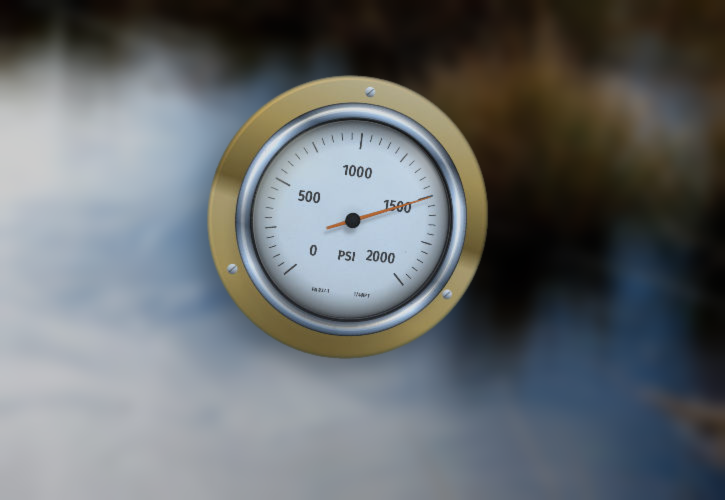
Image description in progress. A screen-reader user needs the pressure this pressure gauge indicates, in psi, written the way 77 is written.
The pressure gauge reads 1500
